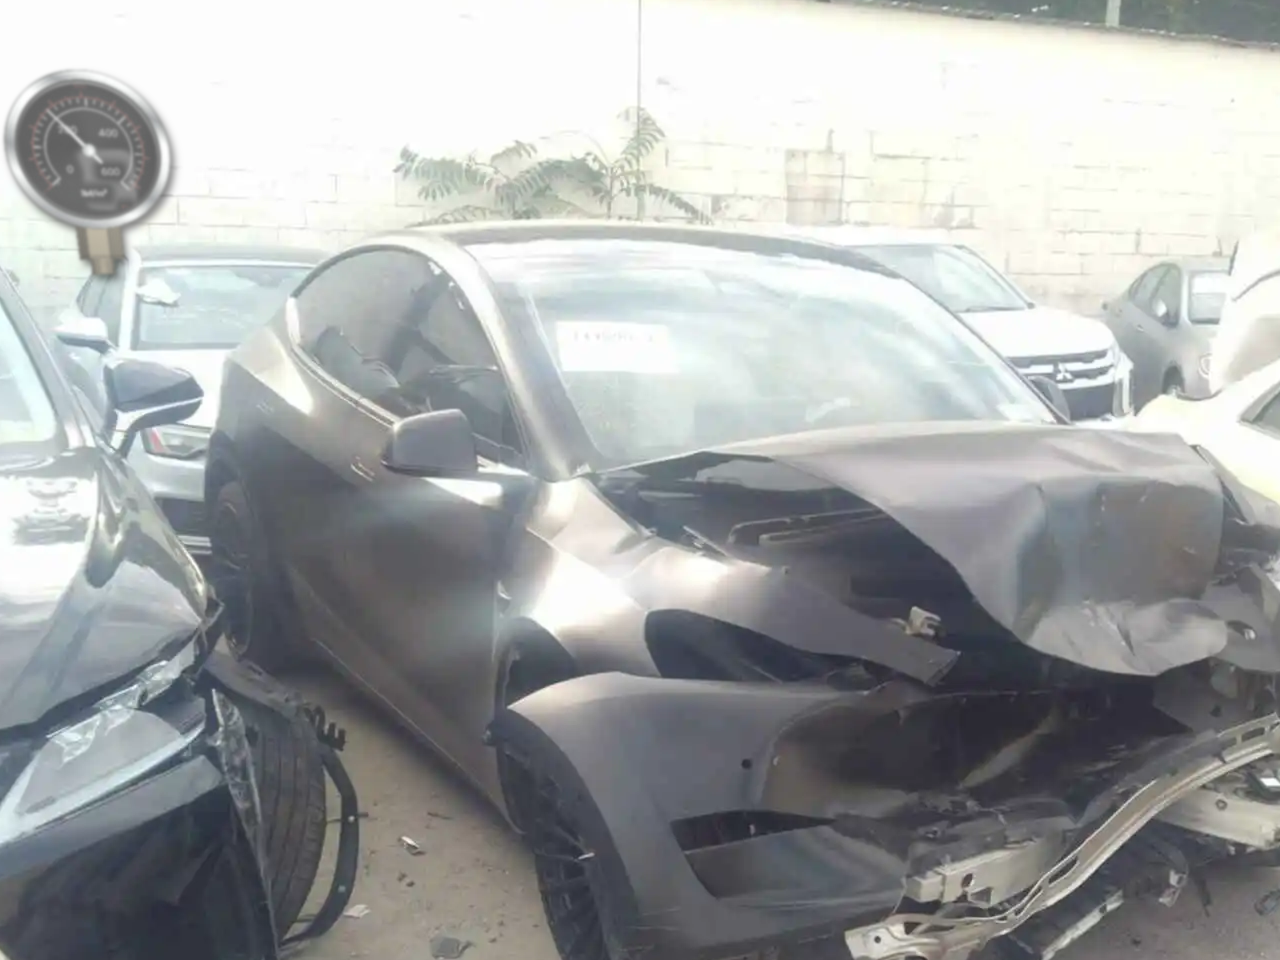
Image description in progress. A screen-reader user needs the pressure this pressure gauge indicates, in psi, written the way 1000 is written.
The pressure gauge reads 200
